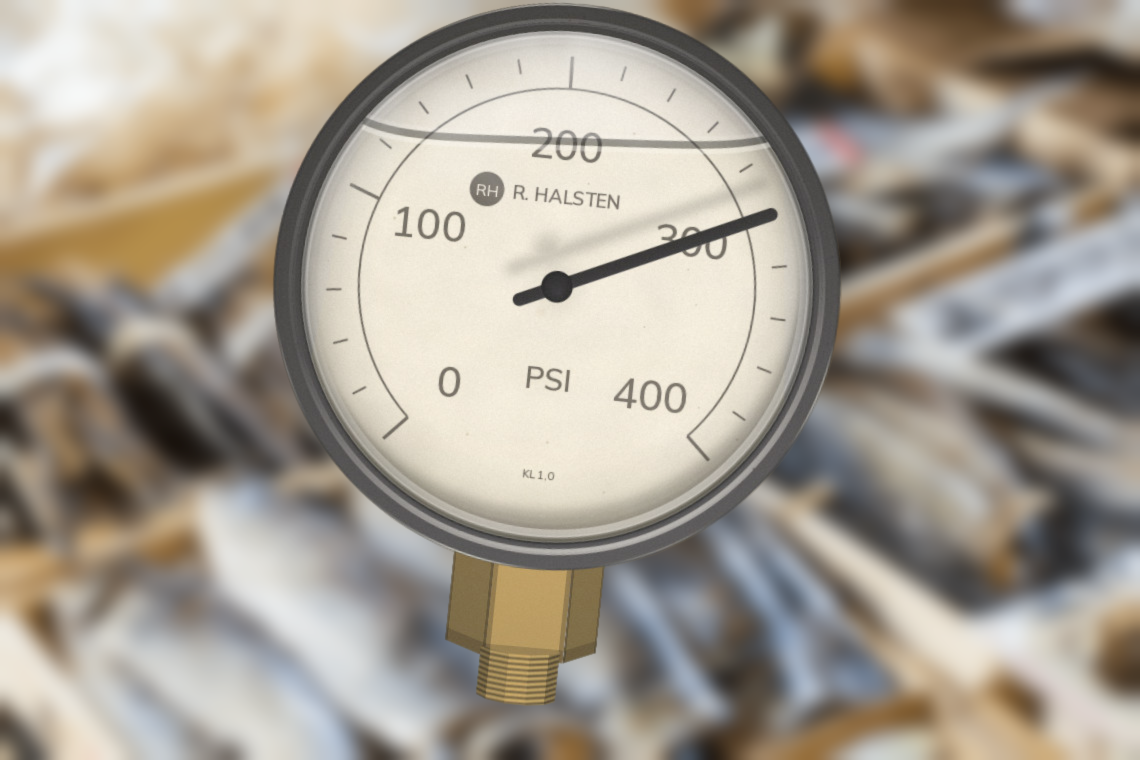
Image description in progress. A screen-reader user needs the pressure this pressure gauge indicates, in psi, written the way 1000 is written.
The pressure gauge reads 300
